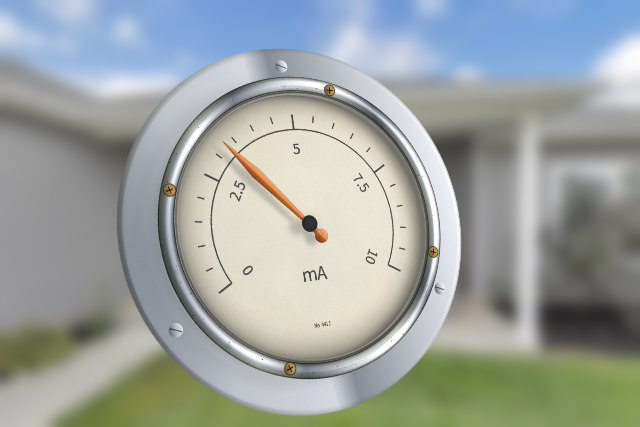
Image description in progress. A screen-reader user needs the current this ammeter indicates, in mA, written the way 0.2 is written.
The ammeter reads 3.25
